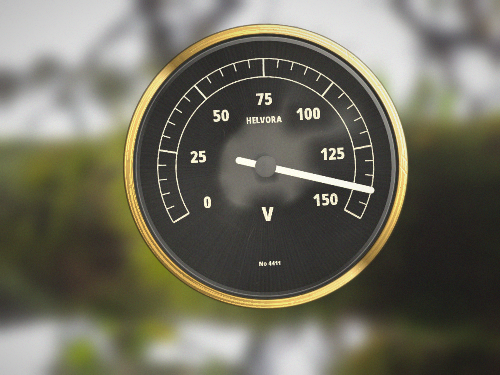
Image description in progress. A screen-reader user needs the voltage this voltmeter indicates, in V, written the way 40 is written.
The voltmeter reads 140
